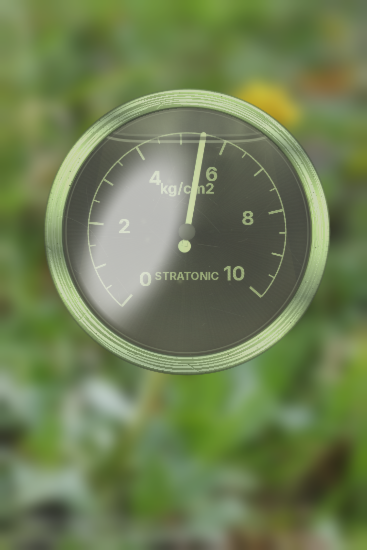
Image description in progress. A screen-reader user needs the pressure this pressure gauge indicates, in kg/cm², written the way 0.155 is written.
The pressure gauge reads 5.5
